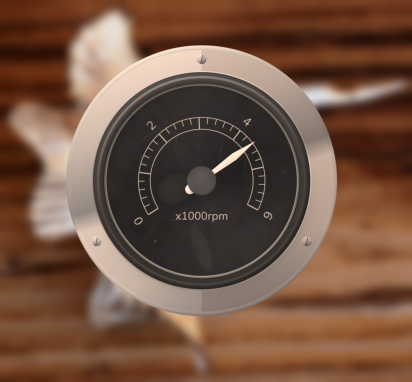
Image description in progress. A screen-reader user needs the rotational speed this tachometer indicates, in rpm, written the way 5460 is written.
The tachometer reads 4400
